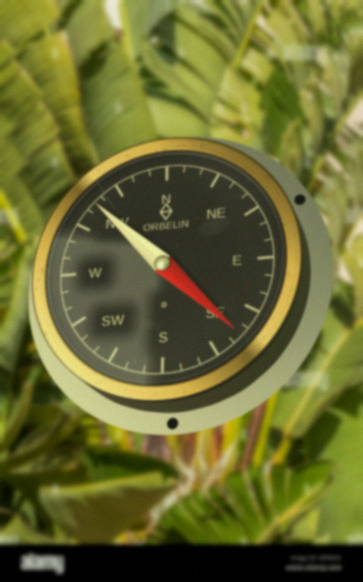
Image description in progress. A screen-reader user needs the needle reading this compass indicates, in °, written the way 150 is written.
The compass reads 135
